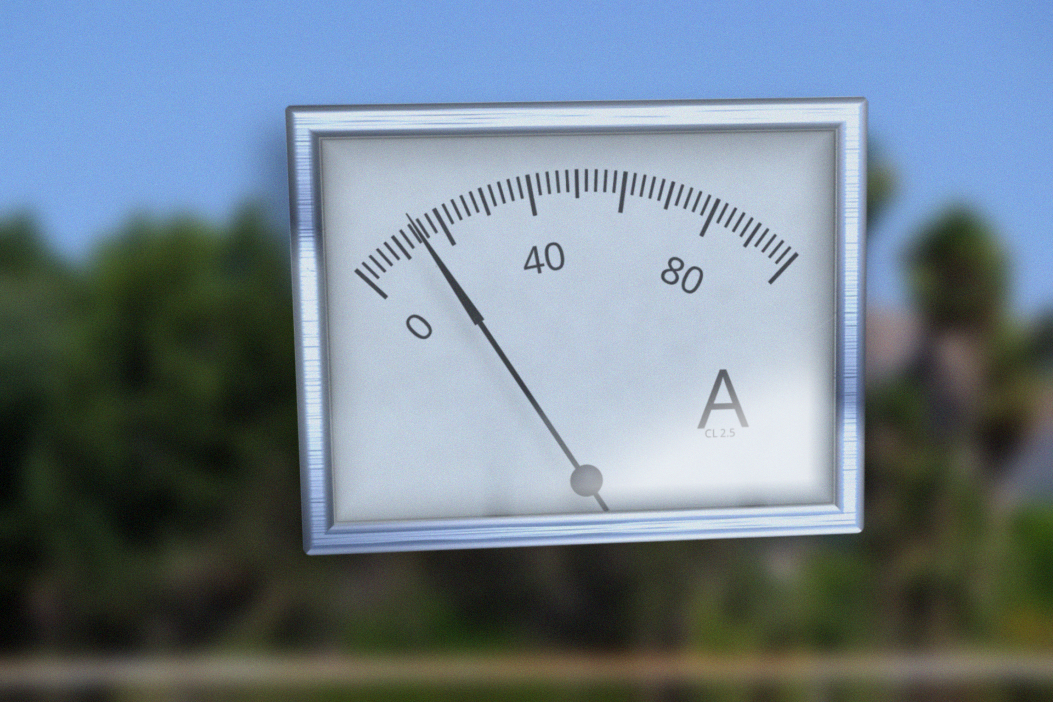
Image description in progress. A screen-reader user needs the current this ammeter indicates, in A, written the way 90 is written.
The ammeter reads 15
